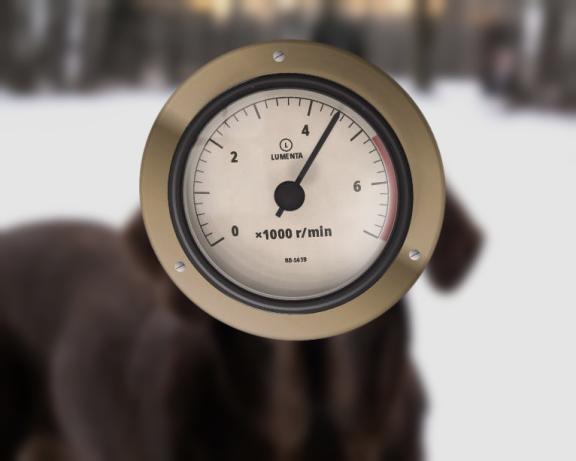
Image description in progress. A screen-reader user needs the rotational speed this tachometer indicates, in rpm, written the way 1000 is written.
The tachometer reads 4500
